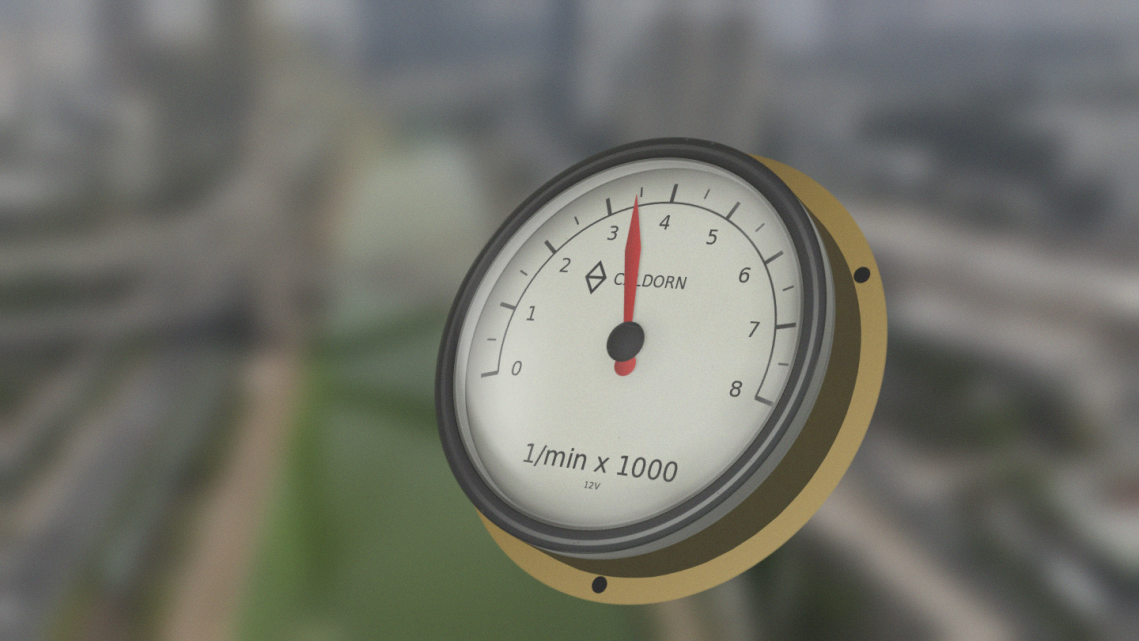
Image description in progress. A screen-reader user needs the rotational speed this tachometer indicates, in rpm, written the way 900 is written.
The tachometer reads 3500
